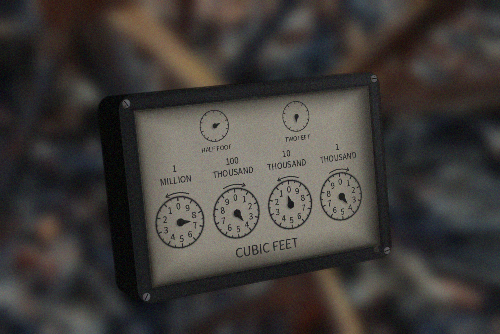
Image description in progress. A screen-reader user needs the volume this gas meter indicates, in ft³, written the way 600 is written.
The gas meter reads 740400
